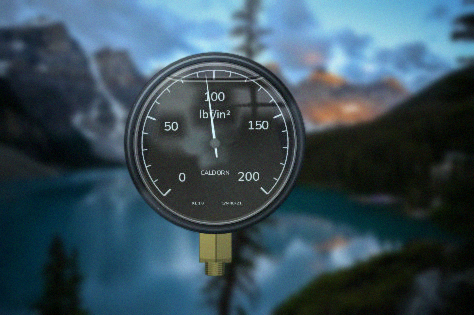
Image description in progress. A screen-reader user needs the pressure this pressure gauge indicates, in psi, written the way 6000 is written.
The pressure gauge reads 95
